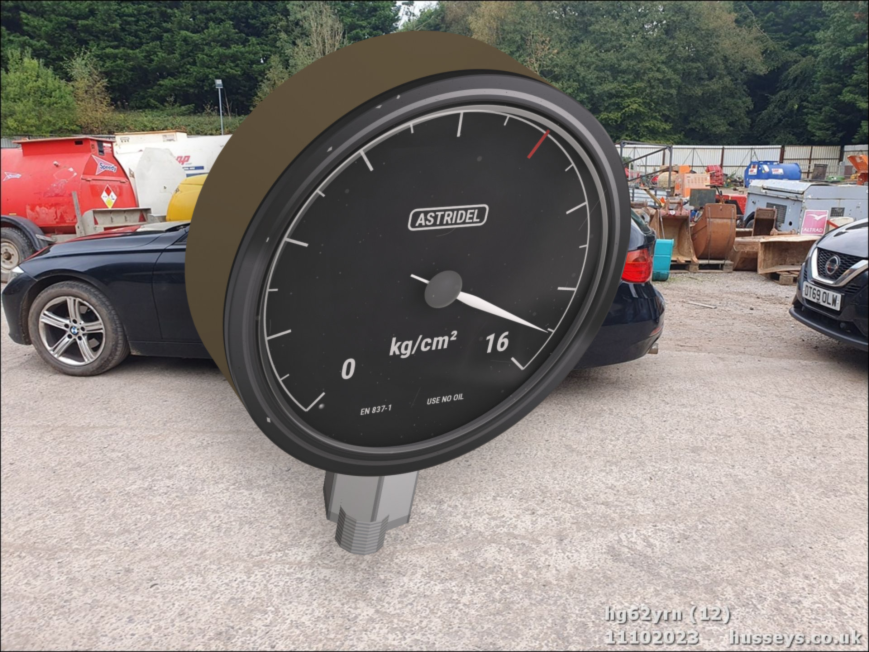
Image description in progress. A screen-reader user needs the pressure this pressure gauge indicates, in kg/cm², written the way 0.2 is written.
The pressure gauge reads 15
